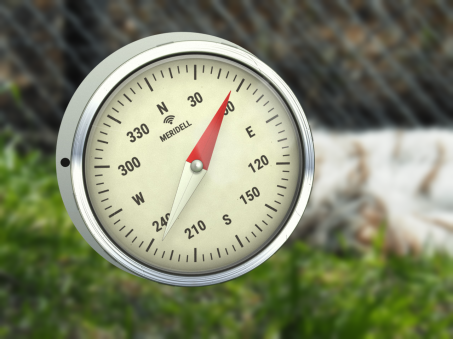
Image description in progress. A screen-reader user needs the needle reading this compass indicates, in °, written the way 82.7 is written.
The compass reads 55
